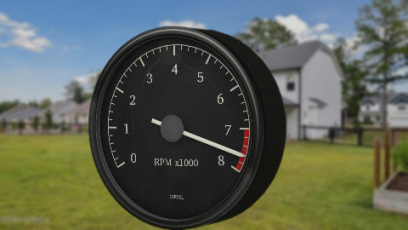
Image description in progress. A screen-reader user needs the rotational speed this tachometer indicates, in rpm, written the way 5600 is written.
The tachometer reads 7600
